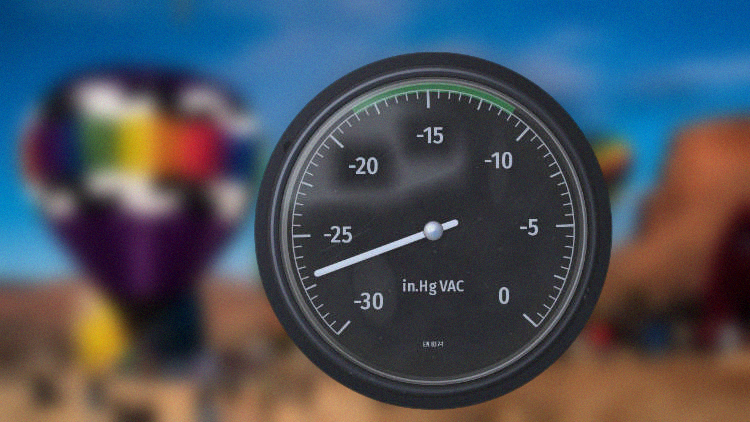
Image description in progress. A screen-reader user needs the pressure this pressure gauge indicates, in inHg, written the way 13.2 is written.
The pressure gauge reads -27
